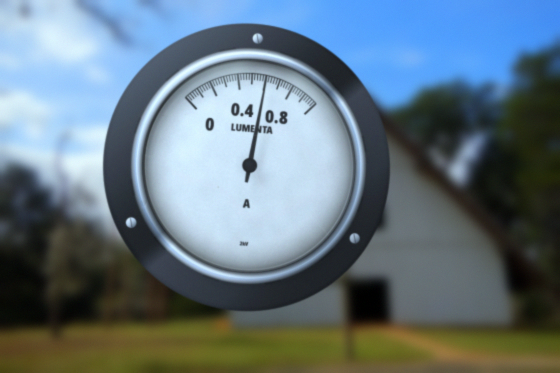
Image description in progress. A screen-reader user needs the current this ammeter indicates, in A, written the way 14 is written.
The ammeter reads 0.6
